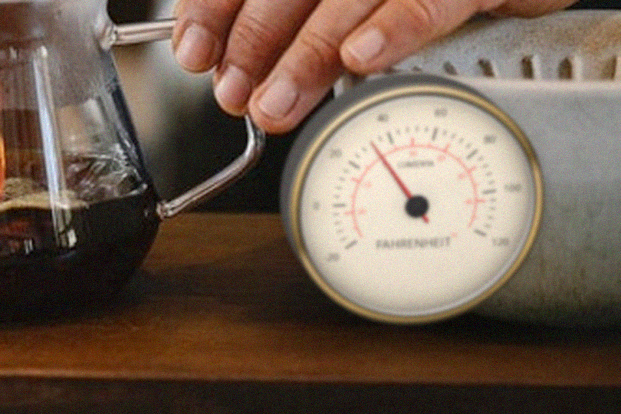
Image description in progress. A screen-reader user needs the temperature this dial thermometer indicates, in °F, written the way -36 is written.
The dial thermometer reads 32
